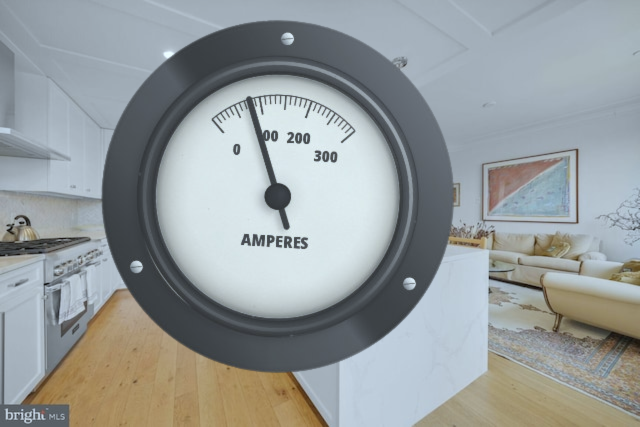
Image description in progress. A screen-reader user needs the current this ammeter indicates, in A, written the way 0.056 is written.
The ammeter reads 80
